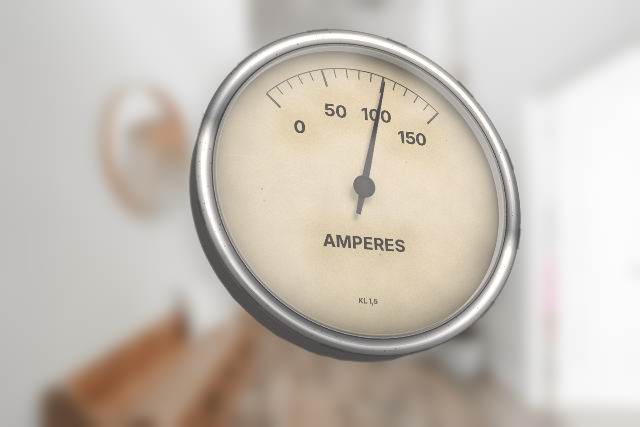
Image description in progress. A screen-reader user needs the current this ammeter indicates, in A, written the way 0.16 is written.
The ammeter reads 100
